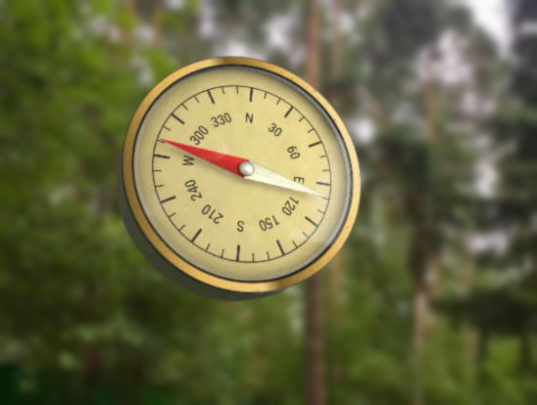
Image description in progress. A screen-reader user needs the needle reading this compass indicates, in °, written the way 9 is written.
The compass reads 280
